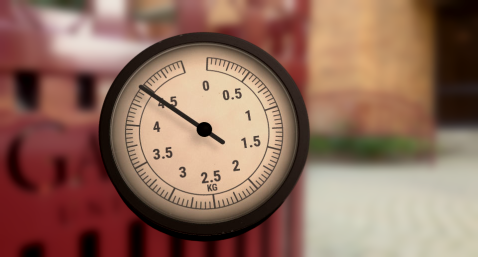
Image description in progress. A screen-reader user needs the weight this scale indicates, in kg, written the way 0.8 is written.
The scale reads 4.45
